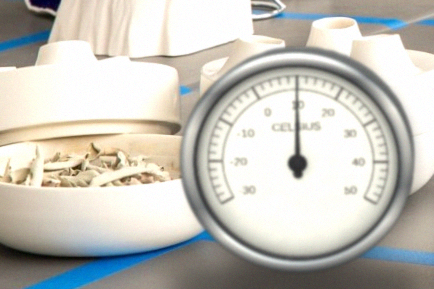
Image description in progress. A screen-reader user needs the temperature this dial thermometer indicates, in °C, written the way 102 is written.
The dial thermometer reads 10
